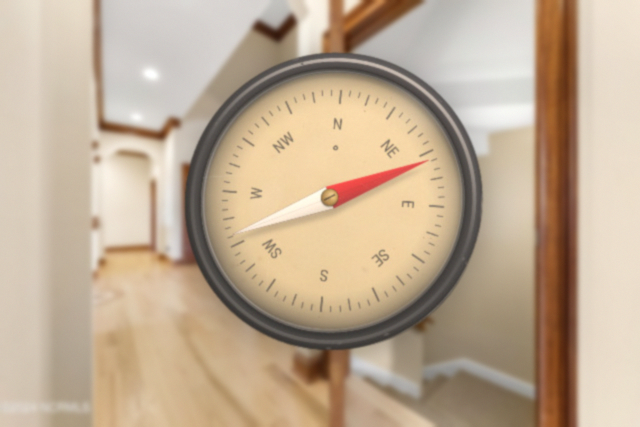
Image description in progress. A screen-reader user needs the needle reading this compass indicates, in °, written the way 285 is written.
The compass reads 65
